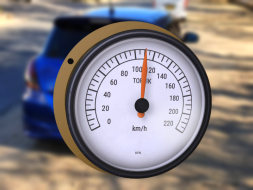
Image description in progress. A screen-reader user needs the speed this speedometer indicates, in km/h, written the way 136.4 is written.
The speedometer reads 110
